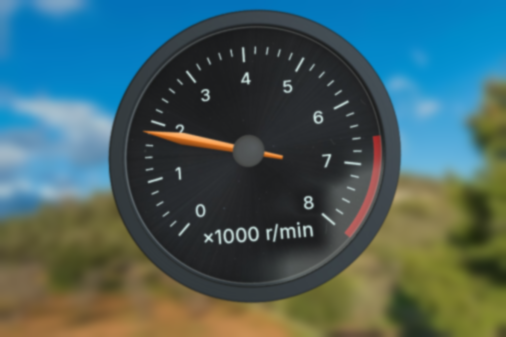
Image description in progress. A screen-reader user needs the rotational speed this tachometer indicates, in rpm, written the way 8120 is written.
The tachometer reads 1800
